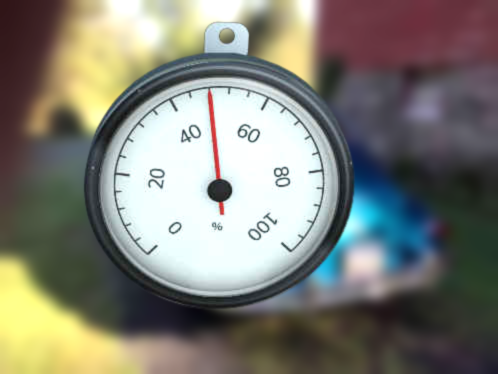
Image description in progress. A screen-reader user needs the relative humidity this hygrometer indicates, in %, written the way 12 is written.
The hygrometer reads 48
